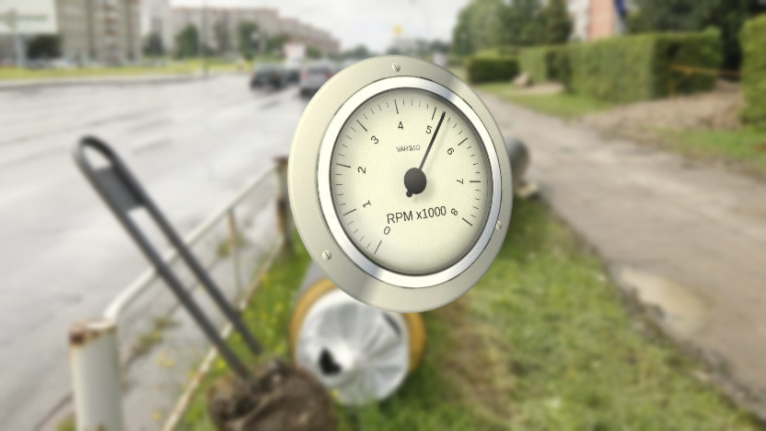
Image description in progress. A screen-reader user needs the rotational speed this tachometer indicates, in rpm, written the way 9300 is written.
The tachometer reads 5200
